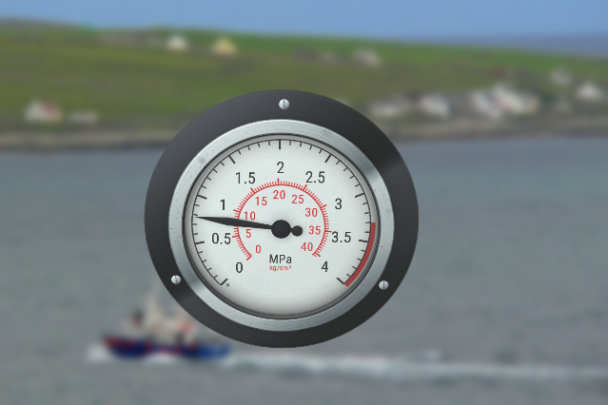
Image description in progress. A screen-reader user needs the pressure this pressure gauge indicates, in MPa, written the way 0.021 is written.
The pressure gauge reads 0.8
